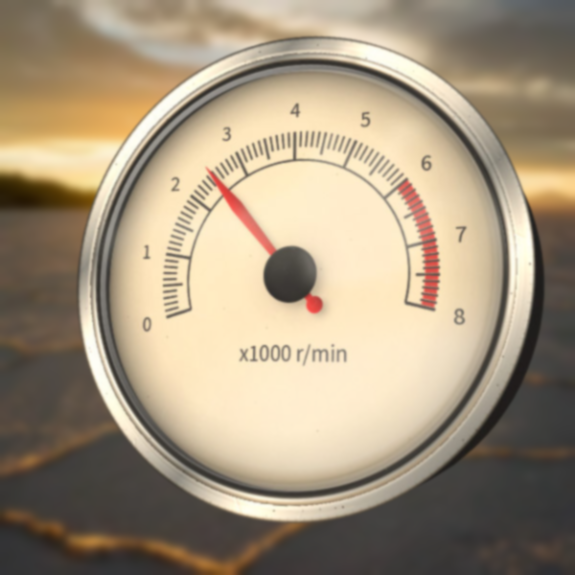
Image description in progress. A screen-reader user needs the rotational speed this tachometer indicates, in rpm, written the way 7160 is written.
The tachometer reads 2500
